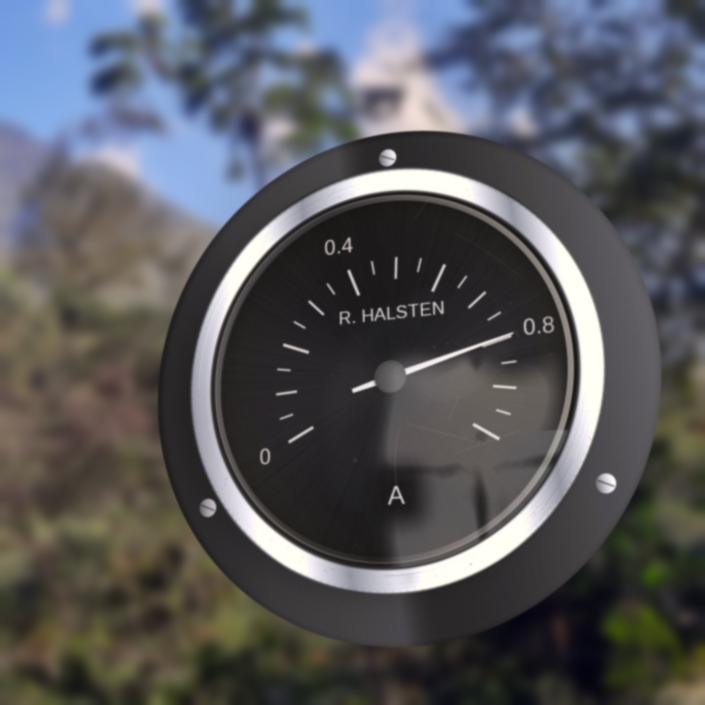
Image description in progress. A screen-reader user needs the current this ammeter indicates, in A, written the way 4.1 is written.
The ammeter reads 0.8
